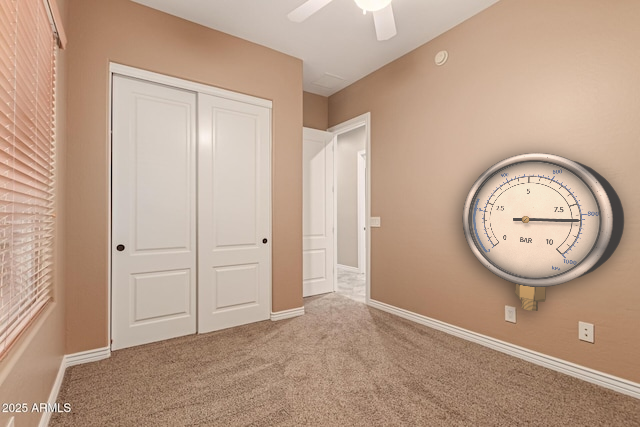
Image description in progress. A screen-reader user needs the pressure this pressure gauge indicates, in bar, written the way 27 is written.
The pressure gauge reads 8.25
